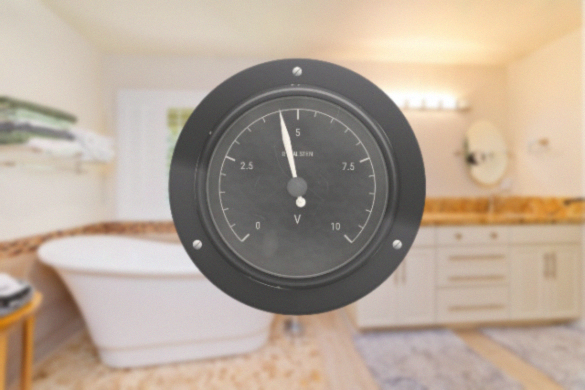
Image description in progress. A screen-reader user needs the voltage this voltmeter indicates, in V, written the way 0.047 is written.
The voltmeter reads 4.5
